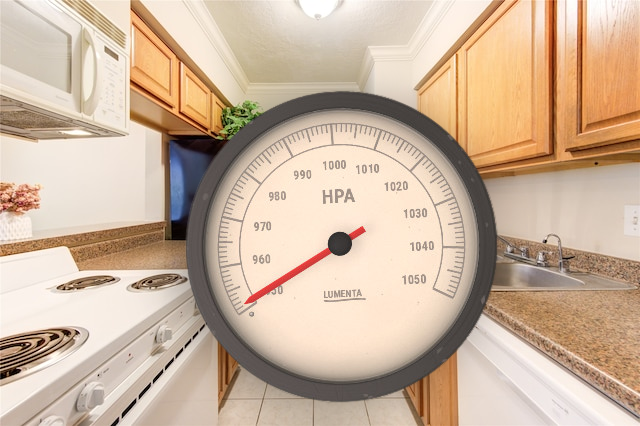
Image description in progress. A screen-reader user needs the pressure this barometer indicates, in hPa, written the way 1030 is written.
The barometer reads 951
